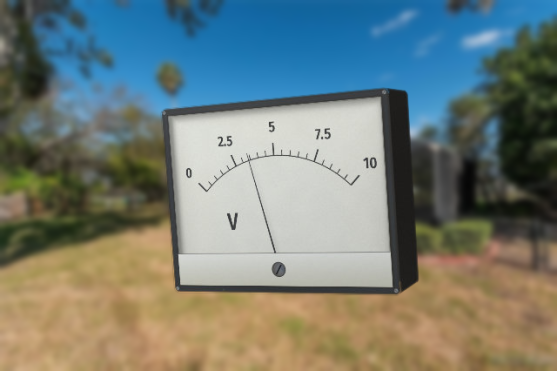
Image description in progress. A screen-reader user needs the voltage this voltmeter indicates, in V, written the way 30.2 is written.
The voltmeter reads 3.5
